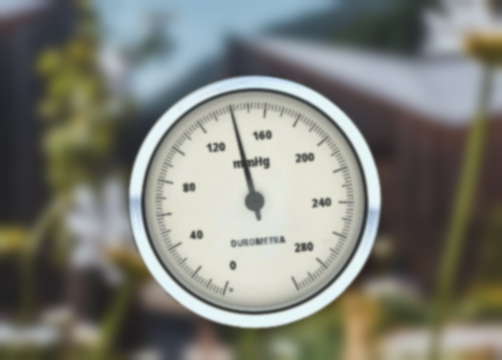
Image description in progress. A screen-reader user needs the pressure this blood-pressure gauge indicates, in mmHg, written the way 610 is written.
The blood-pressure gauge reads 140
